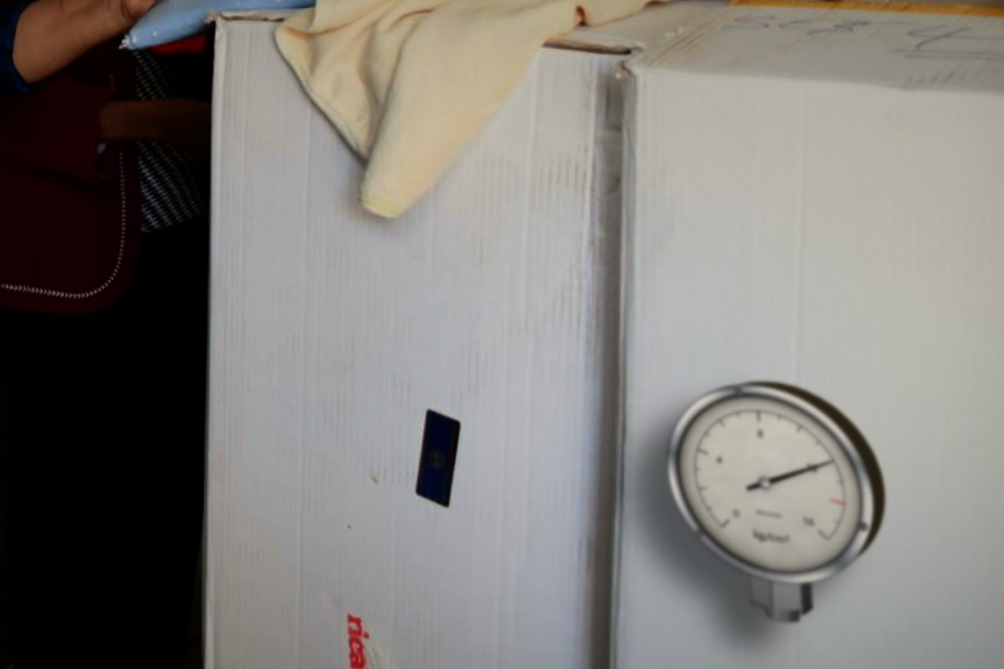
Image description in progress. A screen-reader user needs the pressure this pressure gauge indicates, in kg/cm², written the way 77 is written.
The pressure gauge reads 12
